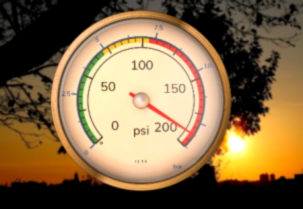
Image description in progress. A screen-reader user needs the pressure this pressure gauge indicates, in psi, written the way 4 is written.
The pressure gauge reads 190
